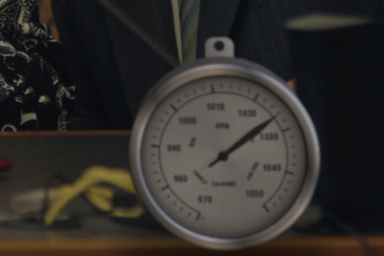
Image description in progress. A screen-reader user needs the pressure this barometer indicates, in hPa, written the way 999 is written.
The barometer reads 1026
